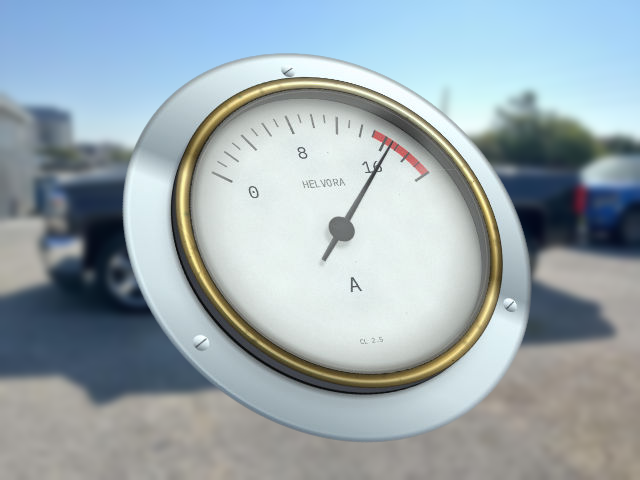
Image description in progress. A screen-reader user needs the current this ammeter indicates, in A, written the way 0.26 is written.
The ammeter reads 16.5
